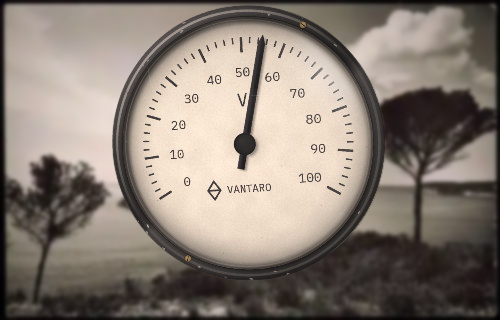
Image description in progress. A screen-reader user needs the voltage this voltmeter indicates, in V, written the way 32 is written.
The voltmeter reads 55
